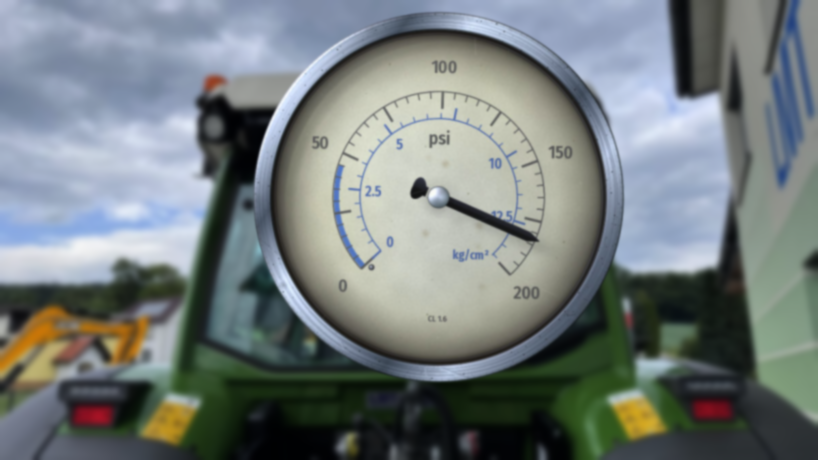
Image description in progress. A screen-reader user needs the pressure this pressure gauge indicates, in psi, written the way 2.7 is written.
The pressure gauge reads 182.5
